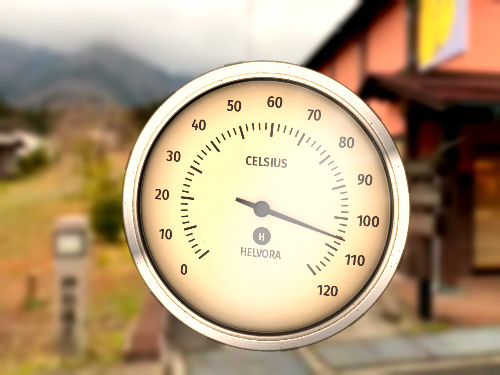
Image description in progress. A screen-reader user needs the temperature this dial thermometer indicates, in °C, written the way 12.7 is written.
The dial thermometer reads 106
